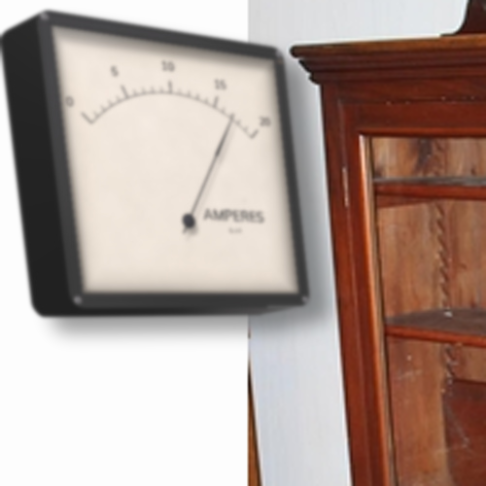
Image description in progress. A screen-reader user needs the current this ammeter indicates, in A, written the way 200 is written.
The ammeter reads 17
